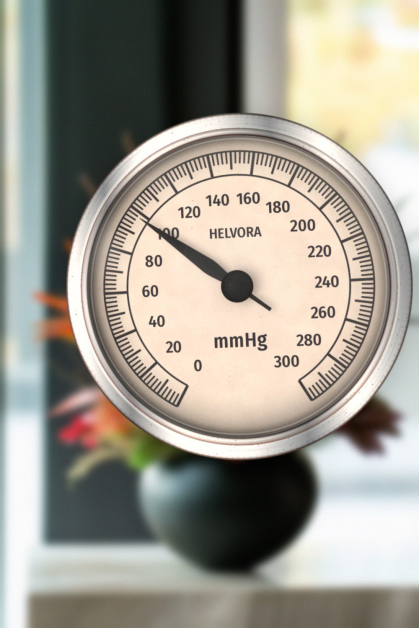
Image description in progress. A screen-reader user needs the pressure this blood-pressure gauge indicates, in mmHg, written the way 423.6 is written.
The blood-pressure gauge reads 98
